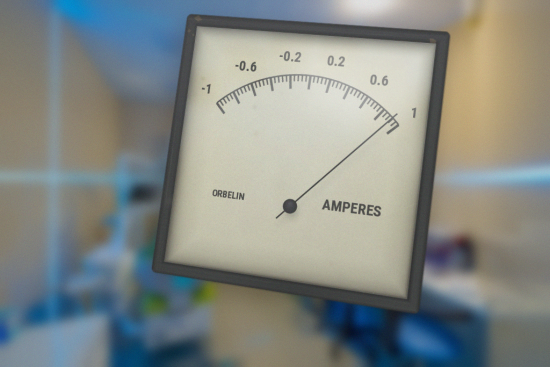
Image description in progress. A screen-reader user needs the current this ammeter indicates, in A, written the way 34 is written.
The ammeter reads 0.92
